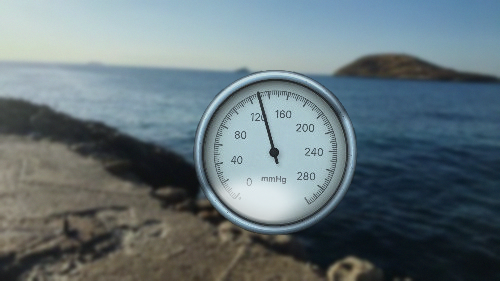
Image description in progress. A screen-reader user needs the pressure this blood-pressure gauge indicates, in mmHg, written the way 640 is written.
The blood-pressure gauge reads 130
